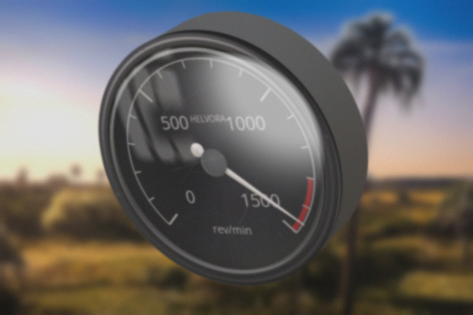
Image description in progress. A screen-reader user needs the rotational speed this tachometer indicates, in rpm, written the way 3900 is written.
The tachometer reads 1450
